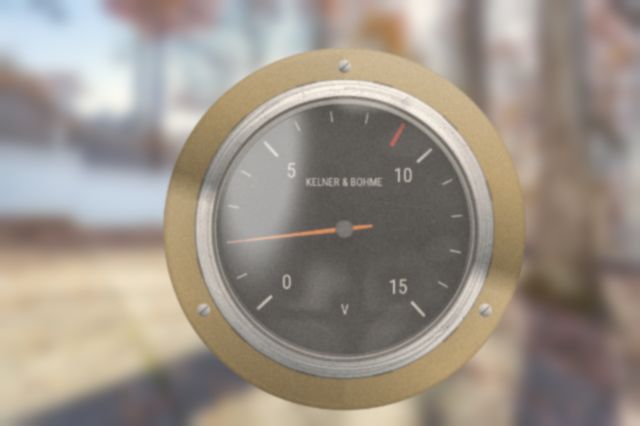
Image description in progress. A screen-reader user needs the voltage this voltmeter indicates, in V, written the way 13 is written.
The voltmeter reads 2
